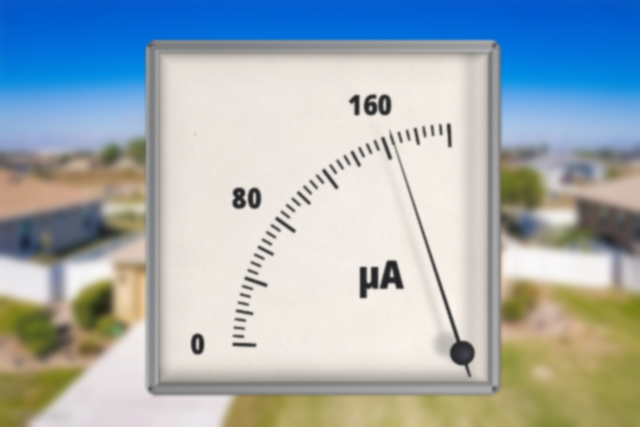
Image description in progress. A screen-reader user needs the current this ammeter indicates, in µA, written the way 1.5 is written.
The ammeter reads 165
